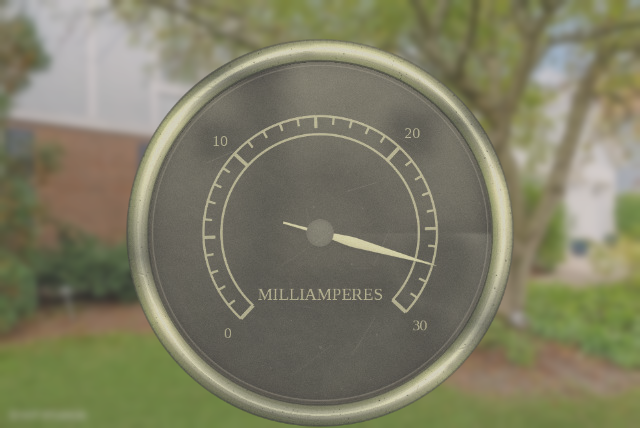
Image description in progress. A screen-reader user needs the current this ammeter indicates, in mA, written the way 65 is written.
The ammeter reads 27
